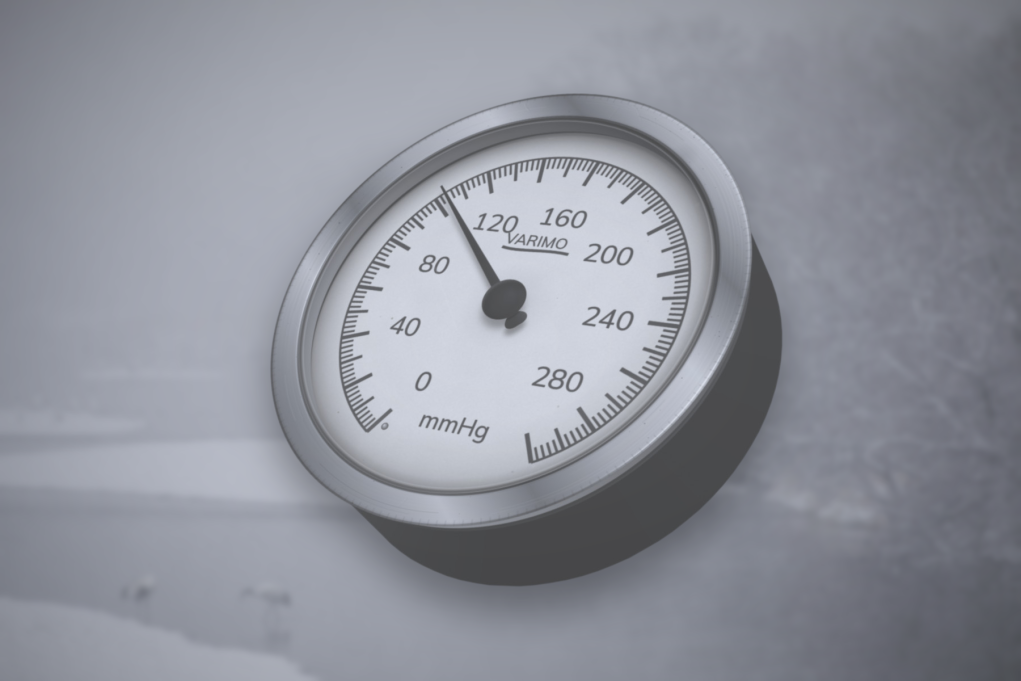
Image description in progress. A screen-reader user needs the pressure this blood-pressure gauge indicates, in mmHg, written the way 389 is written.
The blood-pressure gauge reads 104
